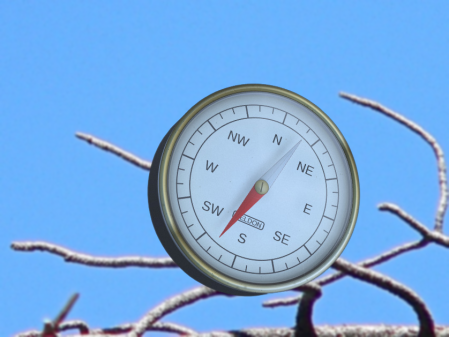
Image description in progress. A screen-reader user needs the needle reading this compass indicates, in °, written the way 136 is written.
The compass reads 200
